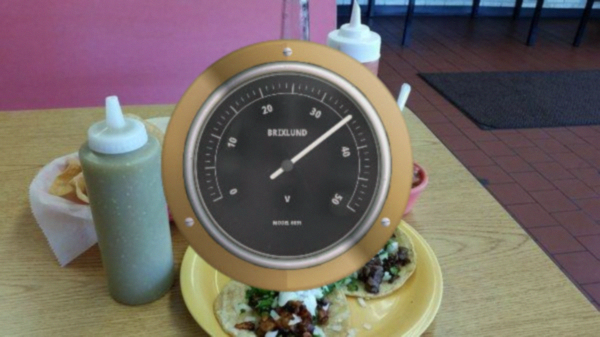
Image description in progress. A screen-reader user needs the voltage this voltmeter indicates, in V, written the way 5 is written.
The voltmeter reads 35
